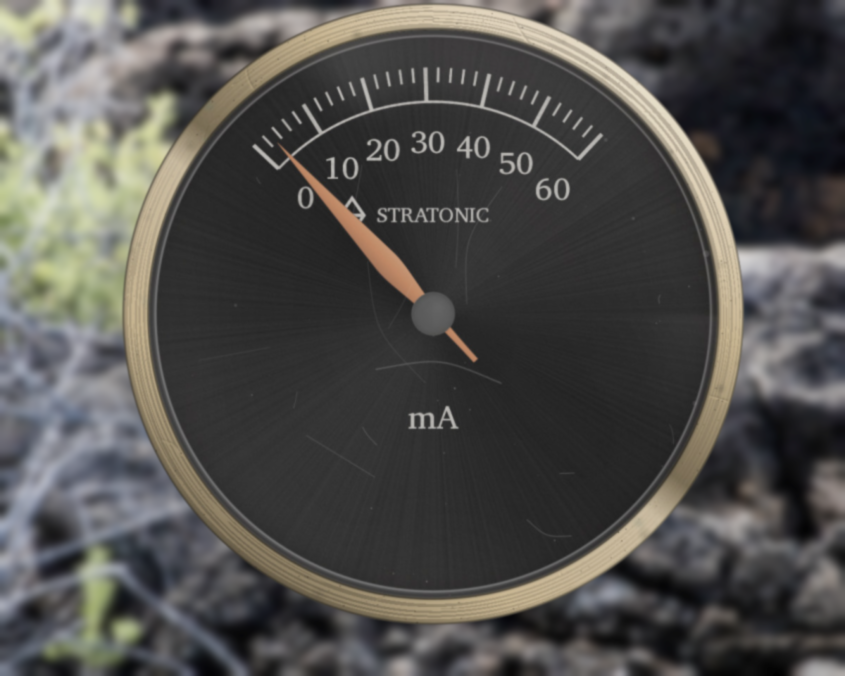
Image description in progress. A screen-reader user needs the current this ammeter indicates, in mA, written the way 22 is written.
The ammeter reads 3
